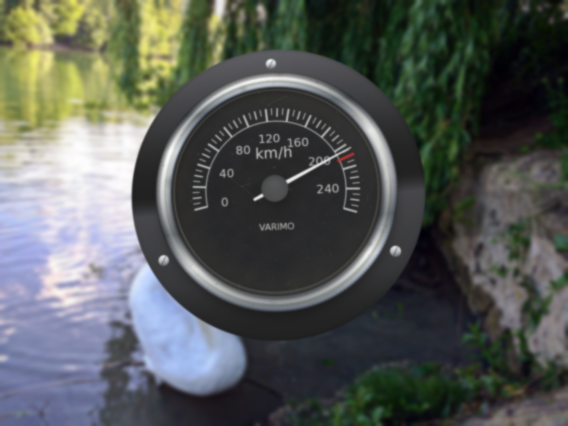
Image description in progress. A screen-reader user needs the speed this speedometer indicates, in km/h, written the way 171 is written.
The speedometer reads 205
